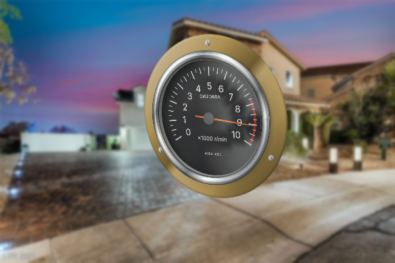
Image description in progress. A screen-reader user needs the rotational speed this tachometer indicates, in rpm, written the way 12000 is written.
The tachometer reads 9000
